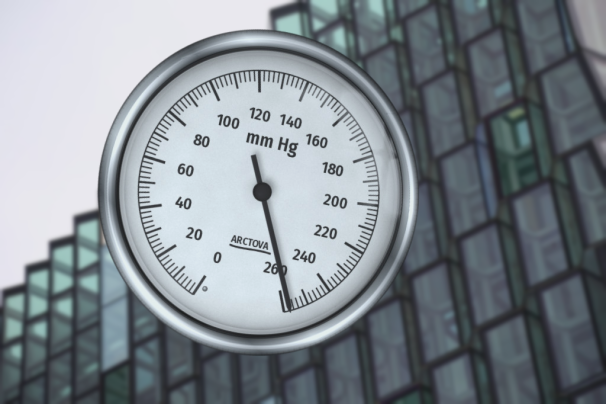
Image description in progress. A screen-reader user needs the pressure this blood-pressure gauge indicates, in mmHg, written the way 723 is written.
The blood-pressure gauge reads 258
